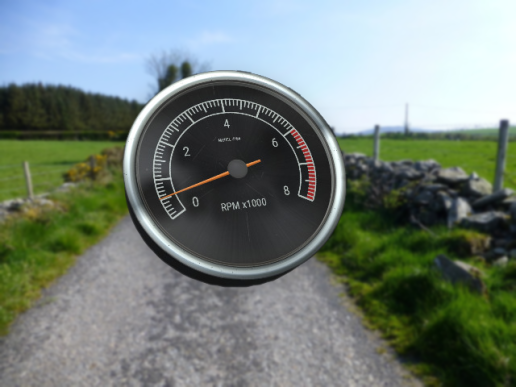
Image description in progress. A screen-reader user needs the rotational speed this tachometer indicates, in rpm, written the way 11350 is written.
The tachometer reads 500
